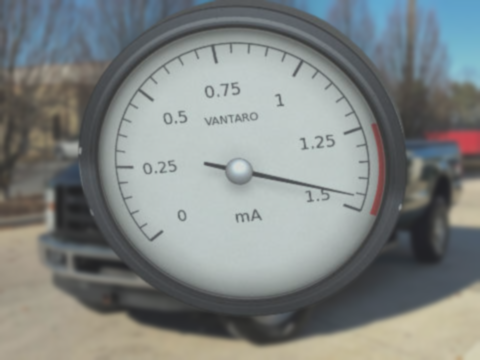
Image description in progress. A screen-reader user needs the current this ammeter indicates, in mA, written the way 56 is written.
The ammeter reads 1.45
